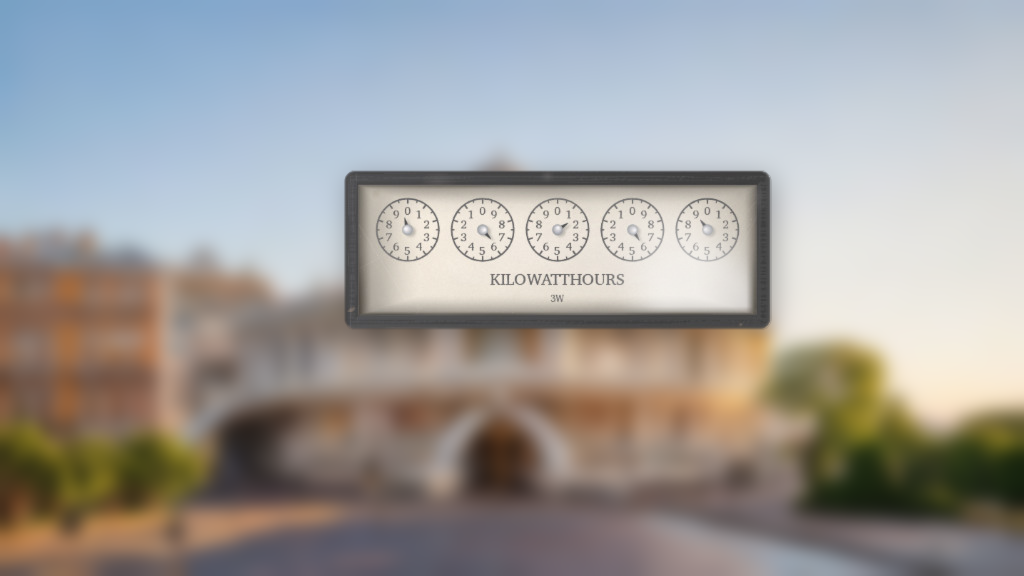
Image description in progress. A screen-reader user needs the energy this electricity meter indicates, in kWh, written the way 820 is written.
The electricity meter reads 96159
